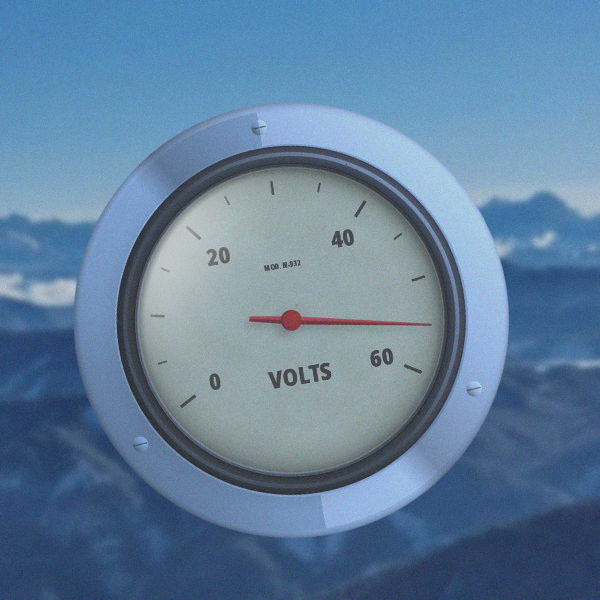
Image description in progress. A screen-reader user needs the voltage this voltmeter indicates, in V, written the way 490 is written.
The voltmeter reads 55
